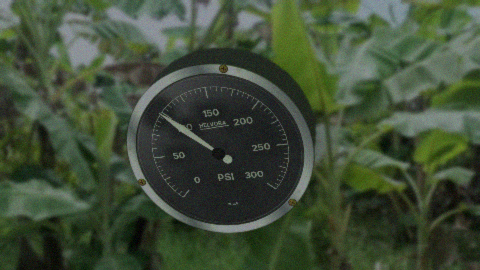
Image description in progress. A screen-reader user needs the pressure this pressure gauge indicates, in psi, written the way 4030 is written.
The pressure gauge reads 100
